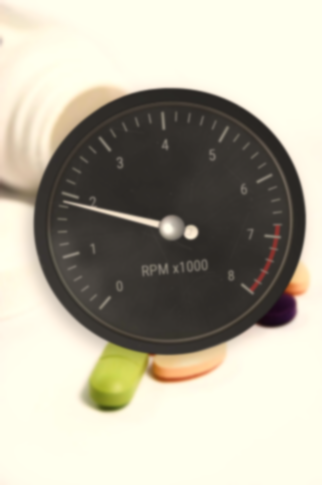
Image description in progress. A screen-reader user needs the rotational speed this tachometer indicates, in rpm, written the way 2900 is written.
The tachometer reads 1900
